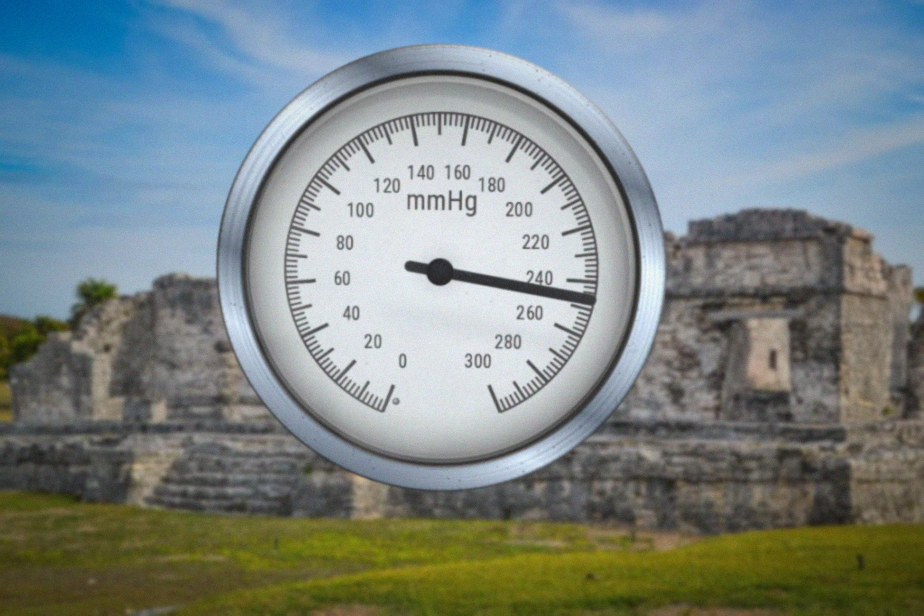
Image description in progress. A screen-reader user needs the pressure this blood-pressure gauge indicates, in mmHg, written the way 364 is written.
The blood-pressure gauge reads 246
